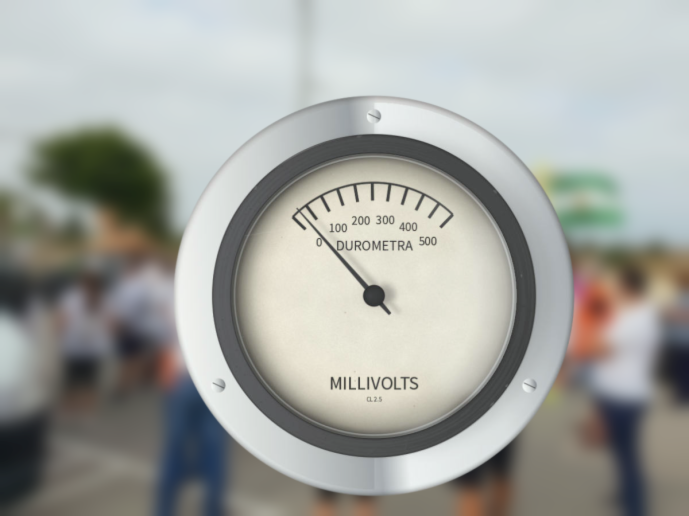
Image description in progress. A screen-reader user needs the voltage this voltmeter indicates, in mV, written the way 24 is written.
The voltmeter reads 25
